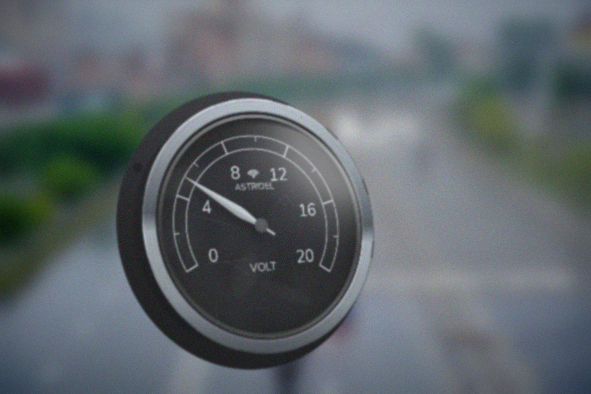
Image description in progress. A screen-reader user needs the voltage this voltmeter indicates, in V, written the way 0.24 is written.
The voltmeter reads 5
